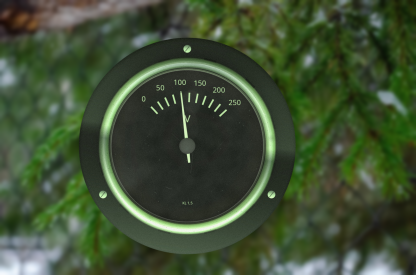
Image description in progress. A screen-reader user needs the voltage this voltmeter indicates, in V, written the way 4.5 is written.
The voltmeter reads 100
